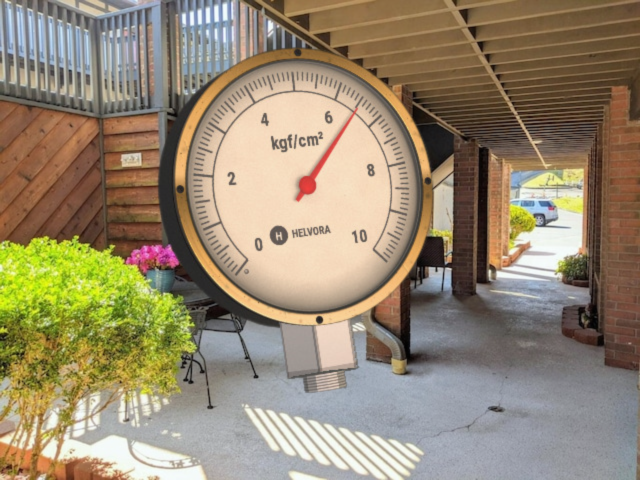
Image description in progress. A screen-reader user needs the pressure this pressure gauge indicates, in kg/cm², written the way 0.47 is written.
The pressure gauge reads 6.5
